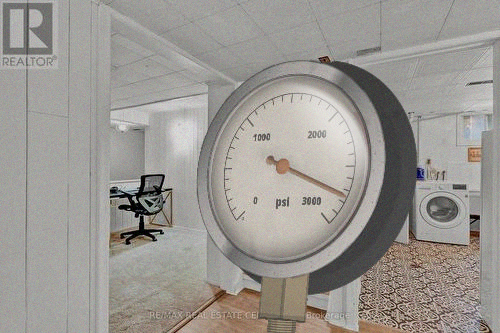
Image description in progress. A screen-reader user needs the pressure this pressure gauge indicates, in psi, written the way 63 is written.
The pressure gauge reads 2750
